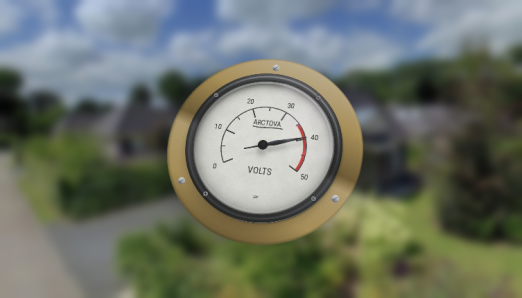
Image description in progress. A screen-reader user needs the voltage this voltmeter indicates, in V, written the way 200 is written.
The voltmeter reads 40
